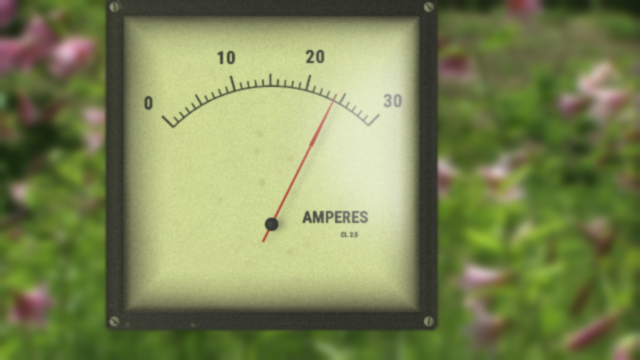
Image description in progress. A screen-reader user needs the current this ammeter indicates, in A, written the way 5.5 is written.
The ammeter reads 24
